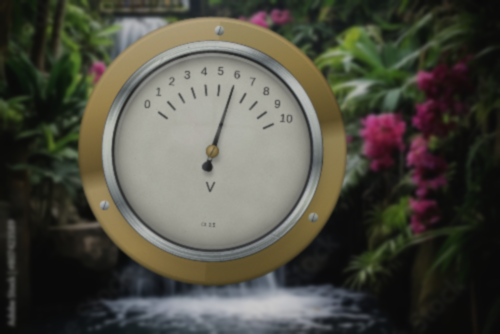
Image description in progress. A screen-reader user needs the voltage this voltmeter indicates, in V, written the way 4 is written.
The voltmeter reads 6
